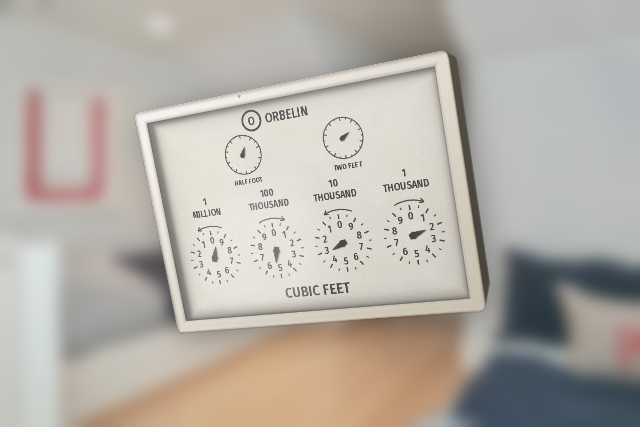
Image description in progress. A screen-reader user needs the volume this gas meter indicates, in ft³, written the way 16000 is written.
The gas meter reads 953200
